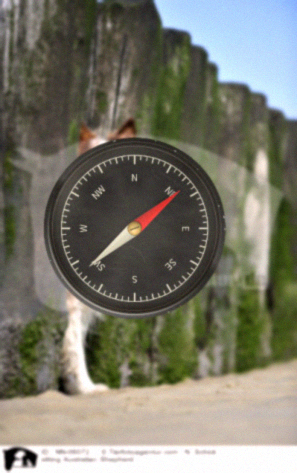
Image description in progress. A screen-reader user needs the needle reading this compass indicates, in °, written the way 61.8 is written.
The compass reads 50
